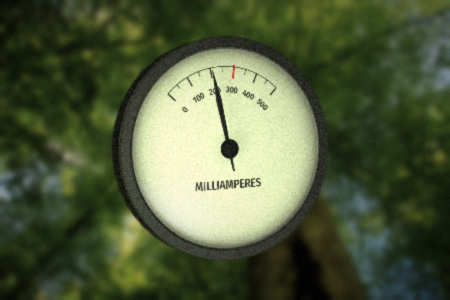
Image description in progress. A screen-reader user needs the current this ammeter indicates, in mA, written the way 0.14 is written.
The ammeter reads 200
